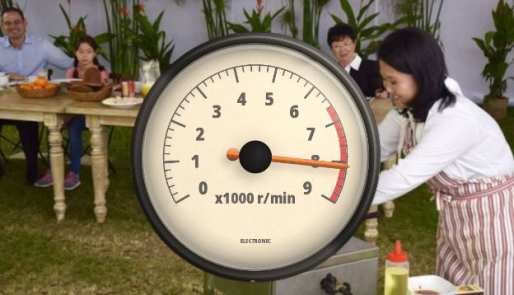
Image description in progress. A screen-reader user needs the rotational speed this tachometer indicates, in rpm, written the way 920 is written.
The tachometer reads 8100
